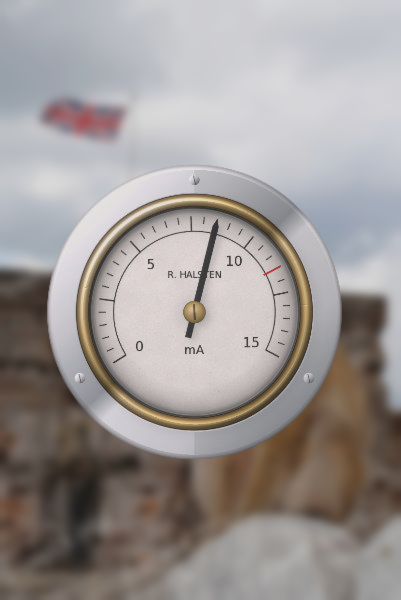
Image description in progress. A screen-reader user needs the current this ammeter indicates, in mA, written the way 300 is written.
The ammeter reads 8.5
